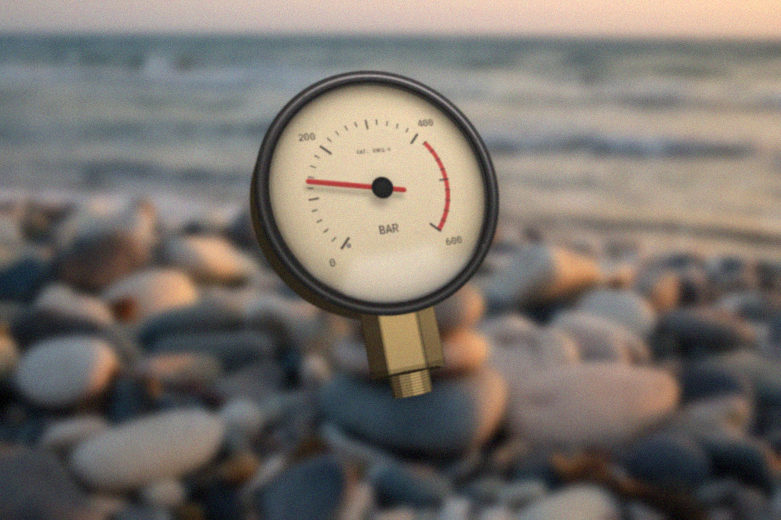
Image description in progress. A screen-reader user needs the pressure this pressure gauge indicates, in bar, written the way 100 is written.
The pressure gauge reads 130
